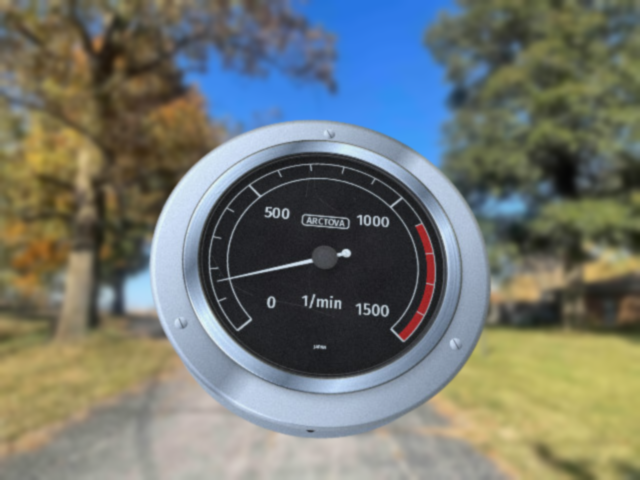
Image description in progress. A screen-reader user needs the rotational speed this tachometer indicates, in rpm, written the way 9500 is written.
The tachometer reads 150
